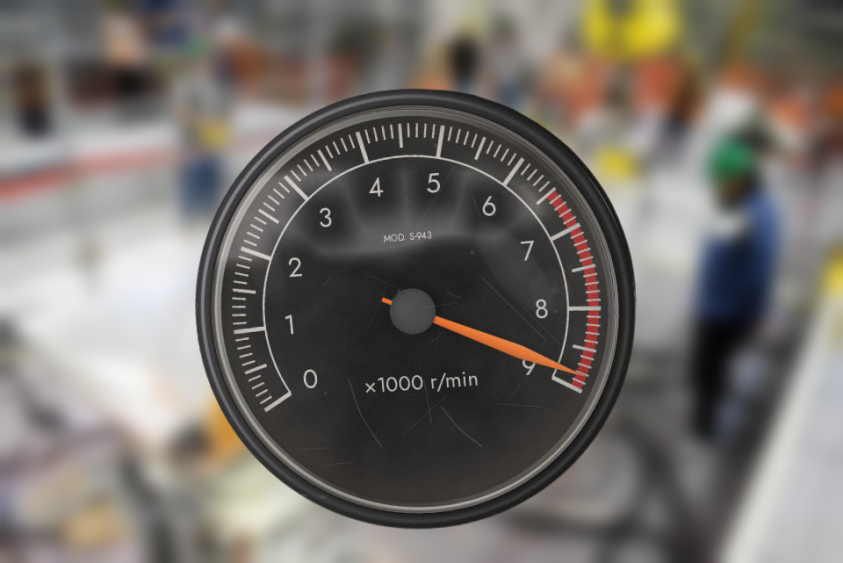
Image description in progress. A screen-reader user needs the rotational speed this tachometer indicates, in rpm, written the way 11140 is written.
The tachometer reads 8800
